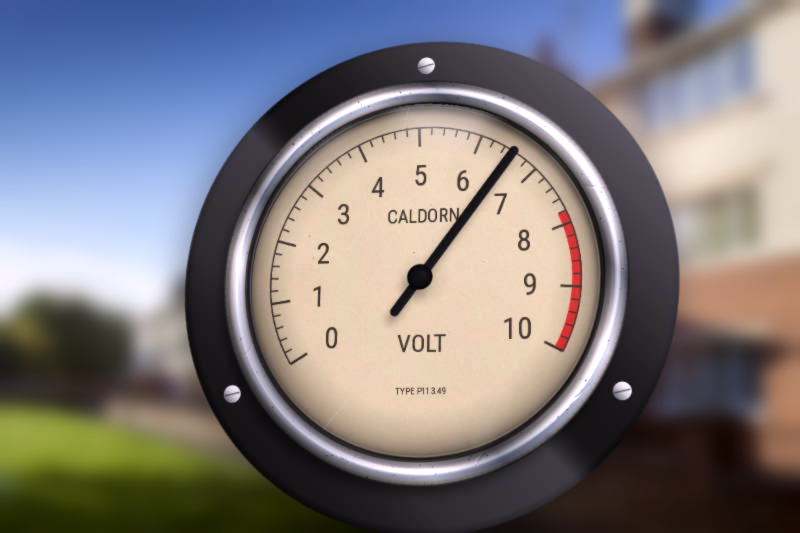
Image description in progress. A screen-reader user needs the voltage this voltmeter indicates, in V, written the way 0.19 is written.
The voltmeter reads 6.6
